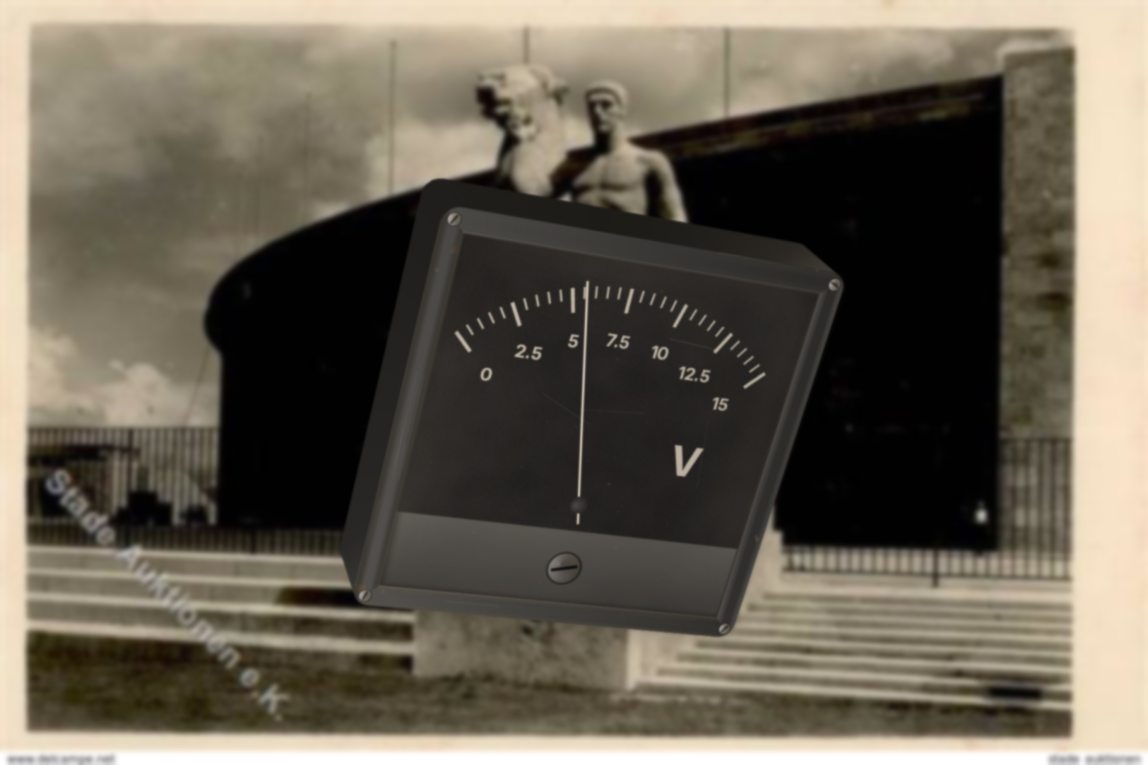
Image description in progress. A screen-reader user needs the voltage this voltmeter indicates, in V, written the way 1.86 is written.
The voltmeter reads 5.5
